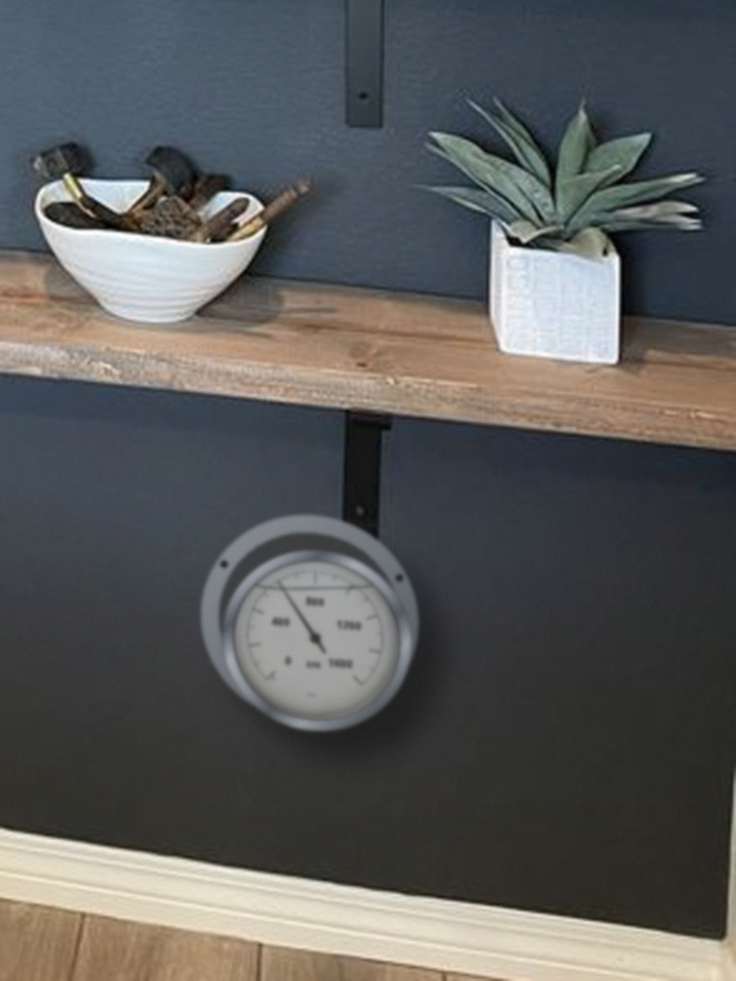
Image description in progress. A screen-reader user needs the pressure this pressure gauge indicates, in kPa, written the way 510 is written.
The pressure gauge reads 600
